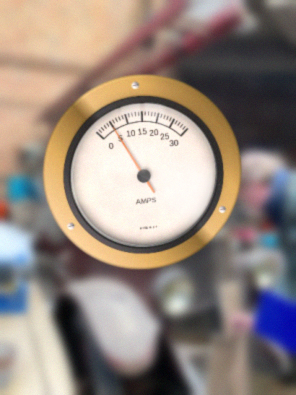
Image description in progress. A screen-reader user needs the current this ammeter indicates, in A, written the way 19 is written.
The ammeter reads 5
